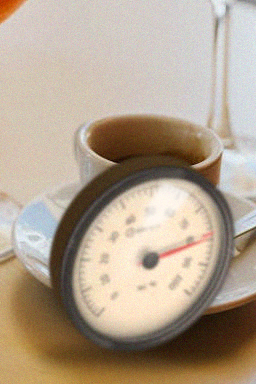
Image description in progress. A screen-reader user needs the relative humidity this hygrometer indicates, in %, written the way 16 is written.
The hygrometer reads 80
